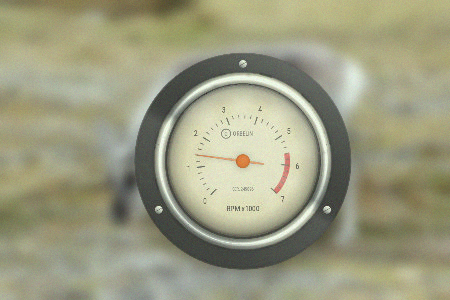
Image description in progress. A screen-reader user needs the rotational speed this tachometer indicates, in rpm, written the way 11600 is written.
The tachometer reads 1400
